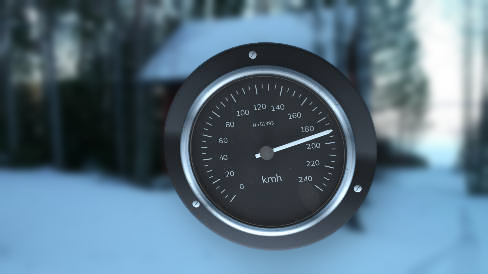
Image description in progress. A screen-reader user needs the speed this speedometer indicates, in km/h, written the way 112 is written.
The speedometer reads 190
